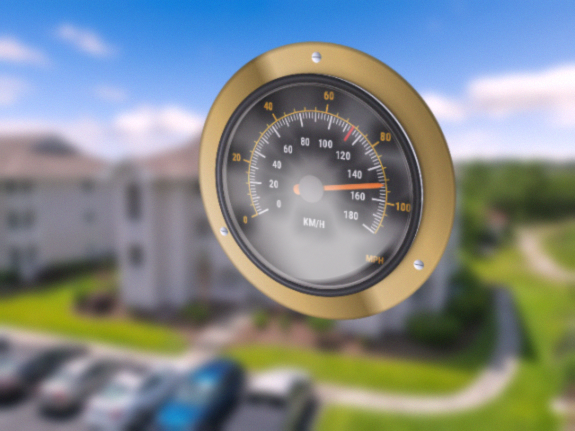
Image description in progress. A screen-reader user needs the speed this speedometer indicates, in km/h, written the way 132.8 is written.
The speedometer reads 150
